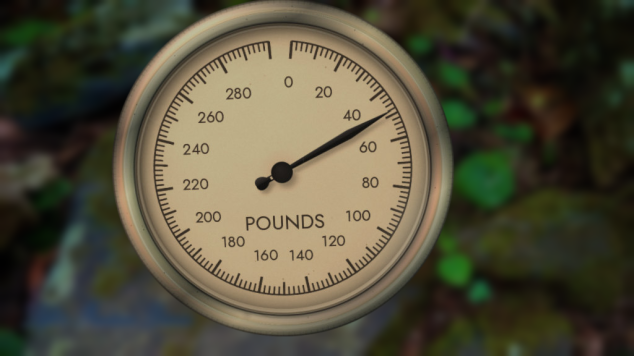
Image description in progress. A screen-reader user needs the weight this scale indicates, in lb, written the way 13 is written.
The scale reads 48
